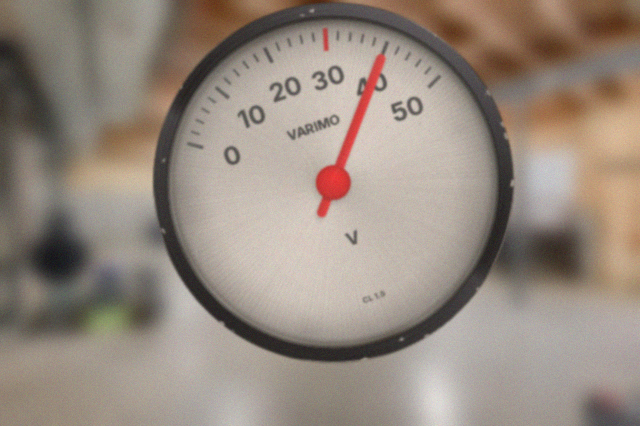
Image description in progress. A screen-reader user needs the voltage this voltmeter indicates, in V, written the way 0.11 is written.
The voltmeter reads 40
